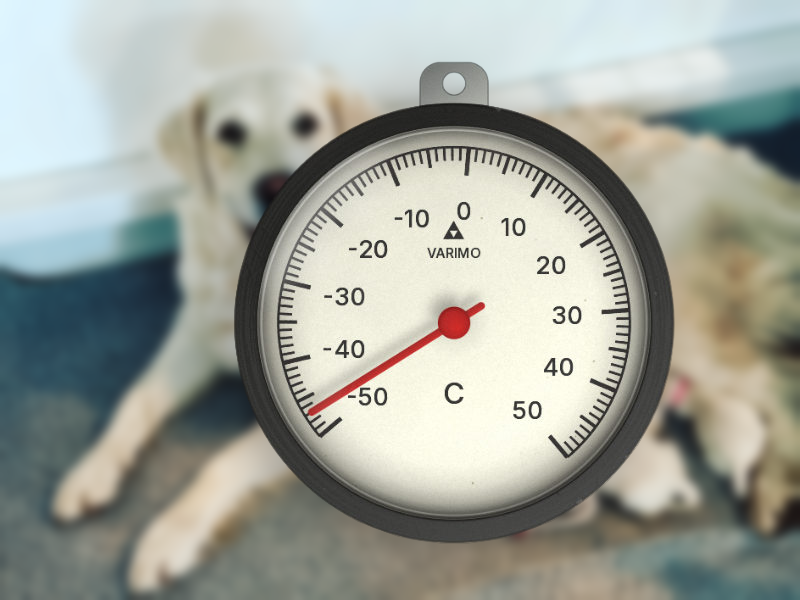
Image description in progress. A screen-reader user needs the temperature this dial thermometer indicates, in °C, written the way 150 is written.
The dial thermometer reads -47
